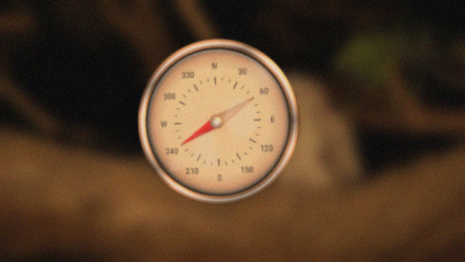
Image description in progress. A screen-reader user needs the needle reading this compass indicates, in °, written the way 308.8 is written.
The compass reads 240
